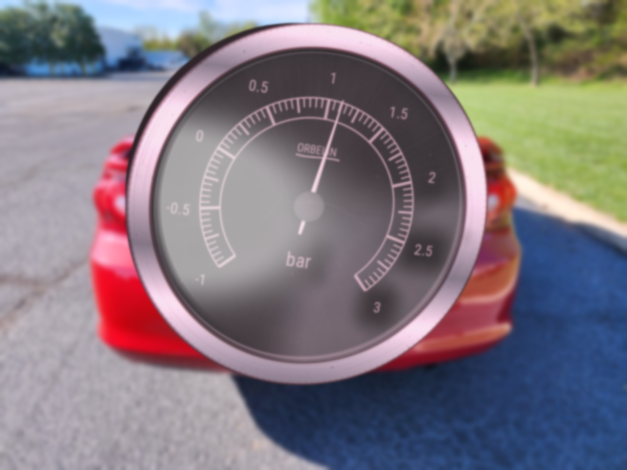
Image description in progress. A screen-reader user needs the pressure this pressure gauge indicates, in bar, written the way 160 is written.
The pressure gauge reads 1.1
